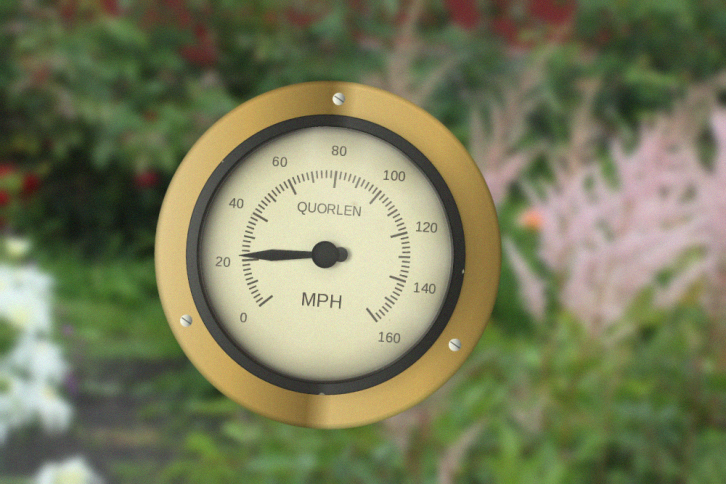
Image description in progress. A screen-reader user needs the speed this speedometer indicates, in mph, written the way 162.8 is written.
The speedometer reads 22
